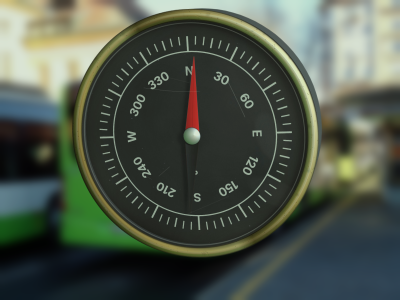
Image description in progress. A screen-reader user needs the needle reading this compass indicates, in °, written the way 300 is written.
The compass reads 5
